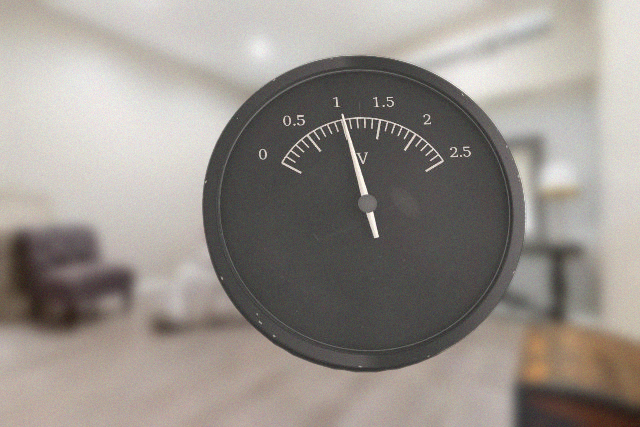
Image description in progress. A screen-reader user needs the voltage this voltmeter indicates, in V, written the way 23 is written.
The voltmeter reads 1
